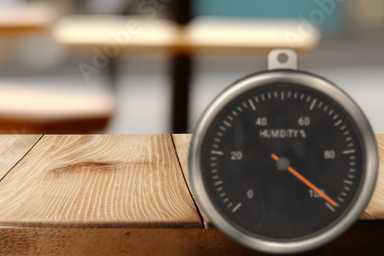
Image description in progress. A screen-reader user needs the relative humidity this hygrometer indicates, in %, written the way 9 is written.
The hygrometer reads 98
